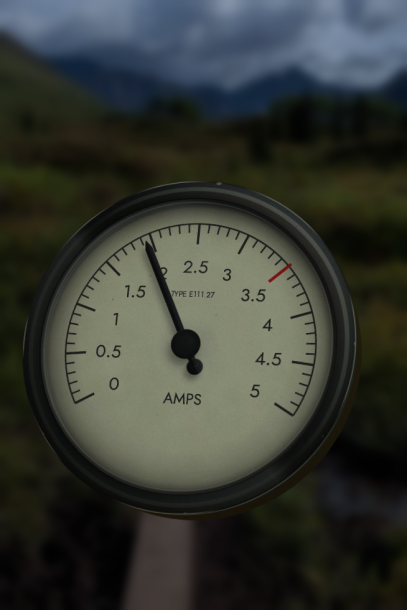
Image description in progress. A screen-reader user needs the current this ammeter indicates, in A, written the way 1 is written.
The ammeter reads 1.95
